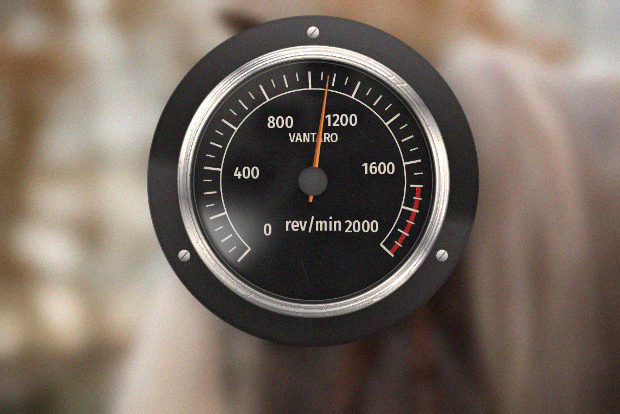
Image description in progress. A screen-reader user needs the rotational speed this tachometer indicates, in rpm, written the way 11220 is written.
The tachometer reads 1075
